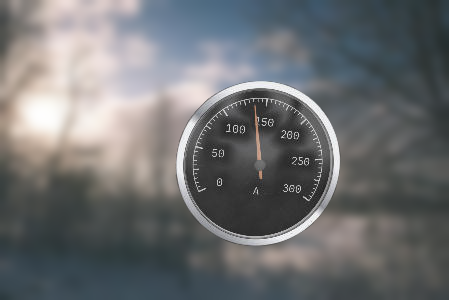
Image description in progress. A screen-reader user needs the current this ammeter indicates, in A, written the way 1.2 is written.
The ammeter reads 135
